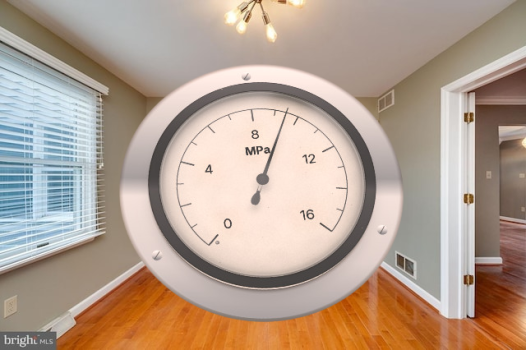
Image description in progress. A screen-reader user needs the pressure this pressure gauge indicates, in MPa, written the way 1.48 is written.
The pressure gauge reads 9.5
